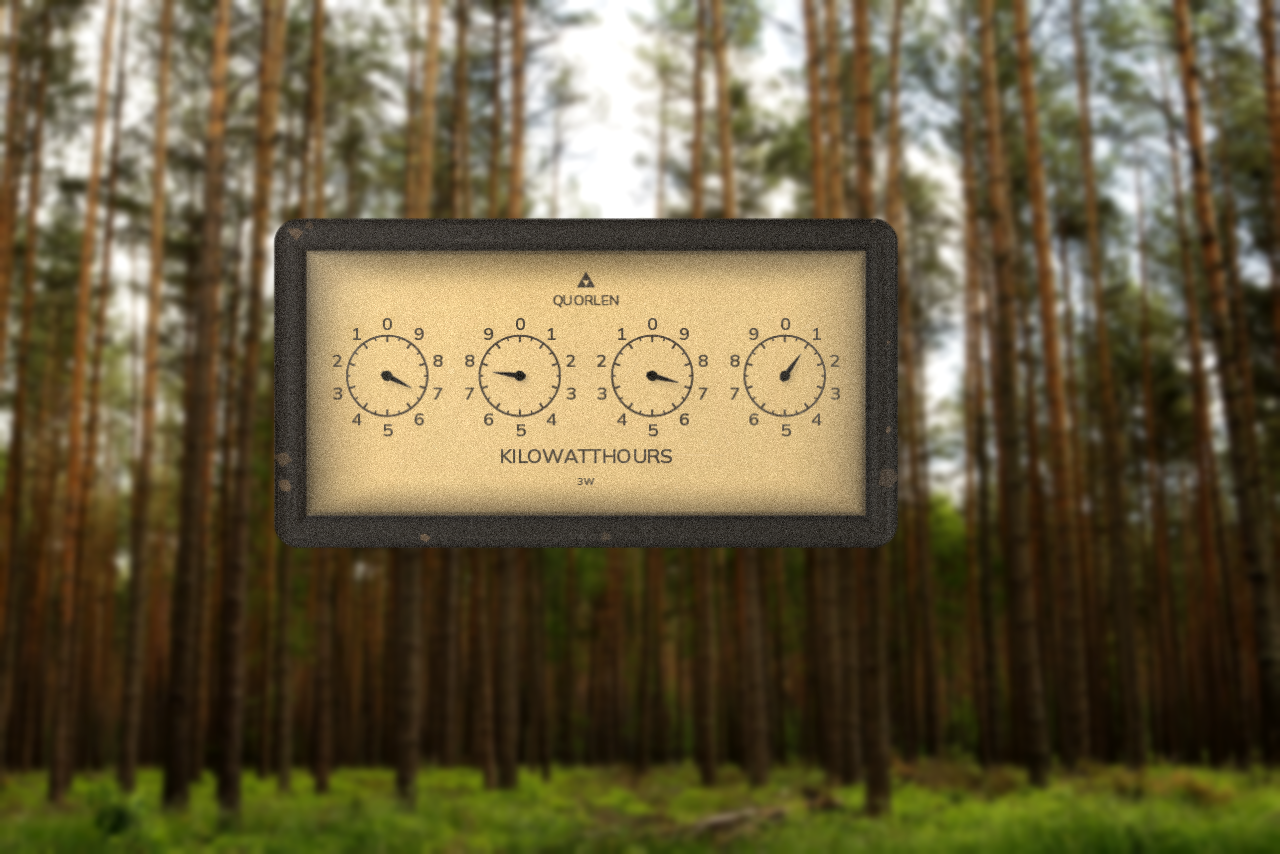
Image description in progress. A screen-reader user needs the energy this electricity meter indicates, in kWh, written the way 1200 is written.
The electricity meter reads 6771
